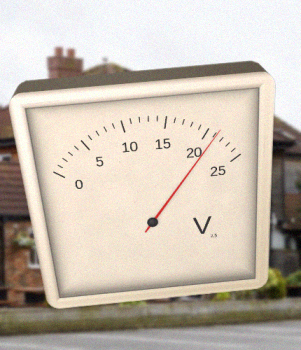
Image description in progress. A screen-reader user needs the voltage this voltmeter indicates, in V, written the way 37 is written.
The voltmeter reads 21
